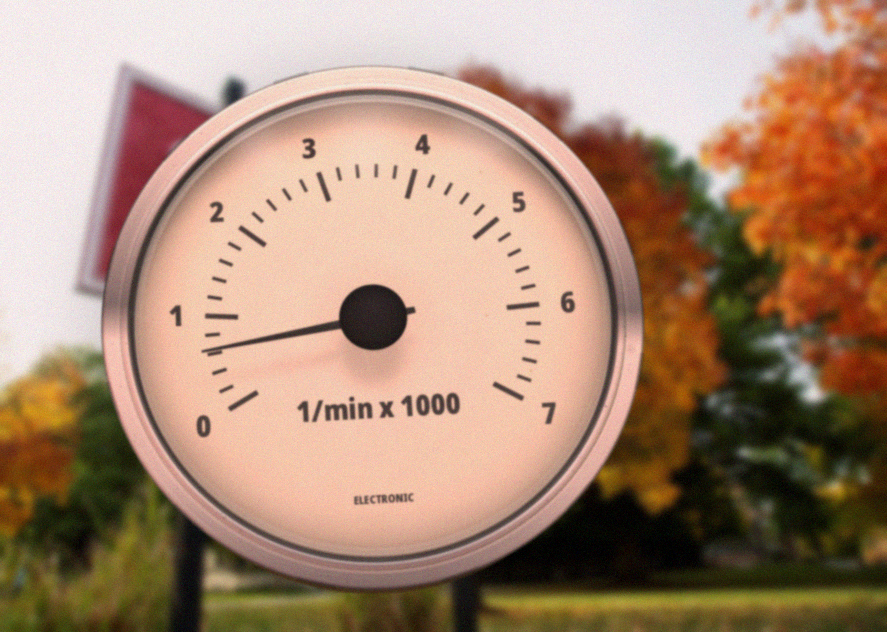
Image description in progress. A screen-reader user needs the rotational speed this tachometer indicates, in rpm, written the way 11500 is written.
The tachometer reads 600
